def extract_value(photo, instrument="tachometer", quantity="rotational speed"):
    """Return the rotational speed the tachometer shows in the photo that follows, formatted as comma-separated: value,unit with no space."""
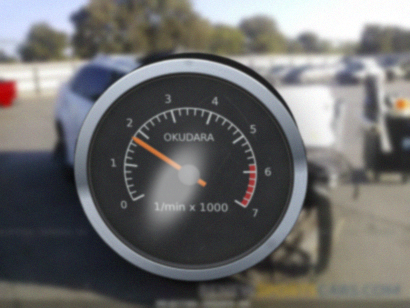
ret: 1800,rpm
